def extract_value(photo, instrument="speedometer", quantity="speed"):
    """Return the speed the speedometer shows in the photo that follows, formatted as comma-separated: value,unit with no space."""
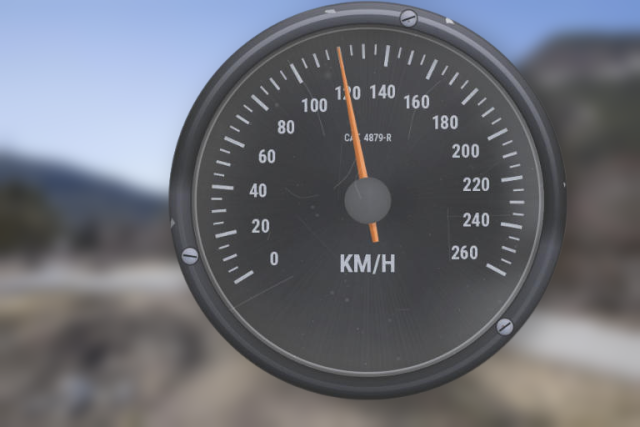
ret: 120,km/h
